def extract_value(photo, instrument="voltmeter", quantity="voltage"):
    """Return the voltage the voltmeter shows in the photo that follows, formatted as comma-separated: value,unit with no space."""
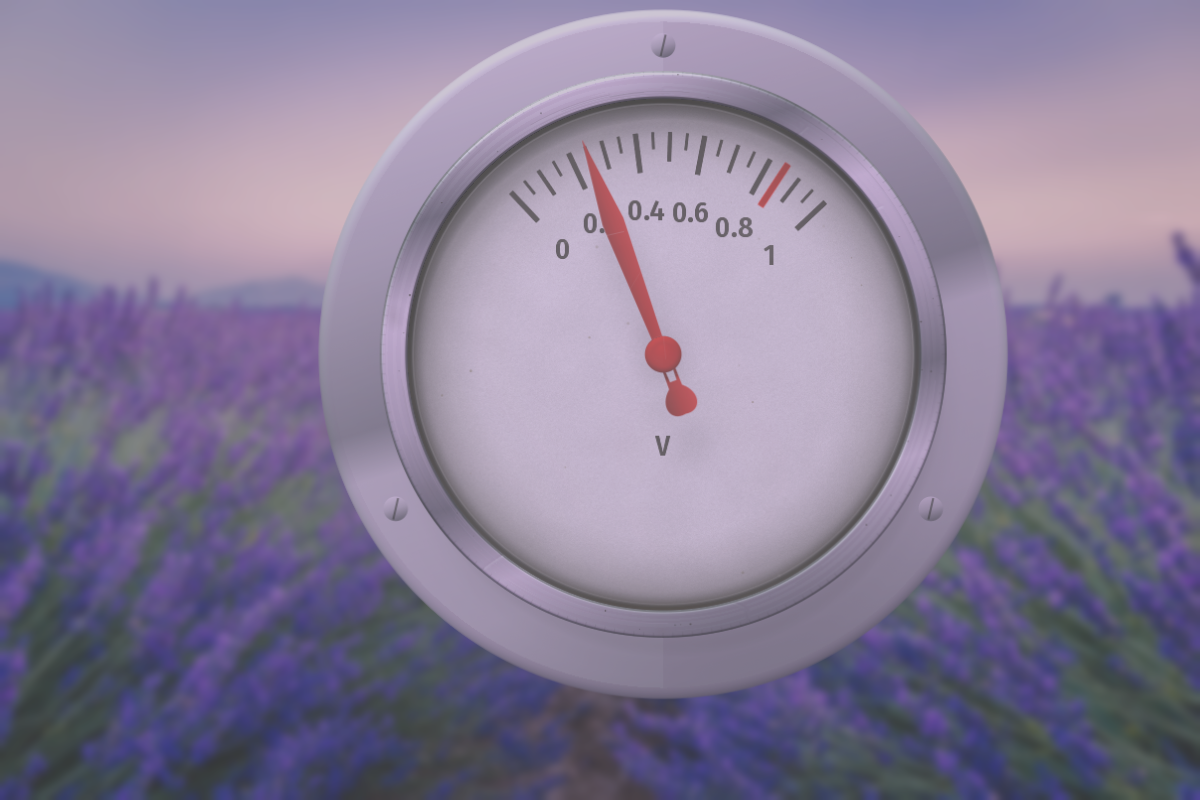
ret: 0.25,V
